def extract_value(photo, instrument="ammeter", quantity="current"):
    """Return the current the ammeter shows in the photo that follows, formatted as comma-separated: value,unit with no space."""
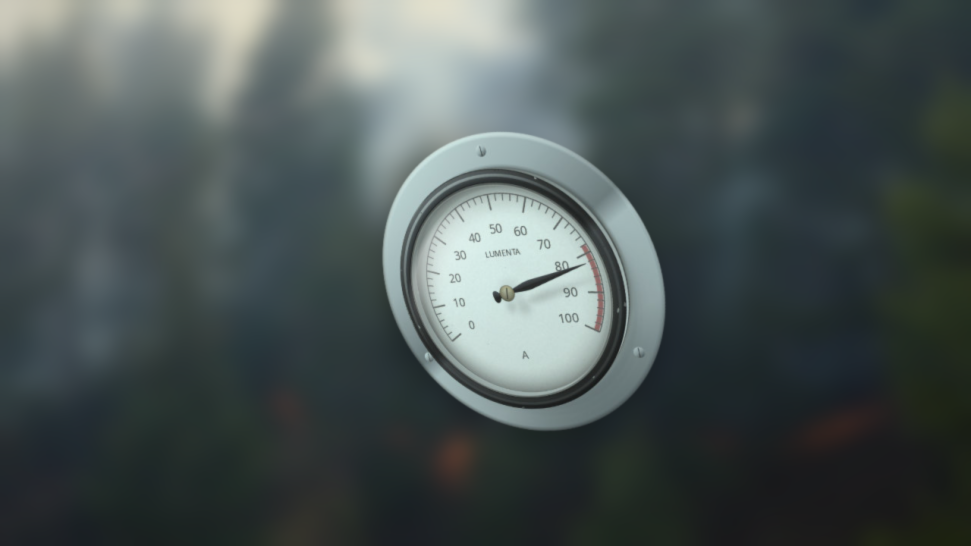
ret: 82,A
